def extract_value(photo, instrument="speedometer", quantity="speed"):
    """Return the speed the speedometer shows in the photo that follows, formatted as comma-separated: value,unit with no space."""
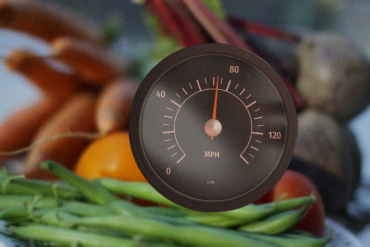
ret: 72.5,mph
